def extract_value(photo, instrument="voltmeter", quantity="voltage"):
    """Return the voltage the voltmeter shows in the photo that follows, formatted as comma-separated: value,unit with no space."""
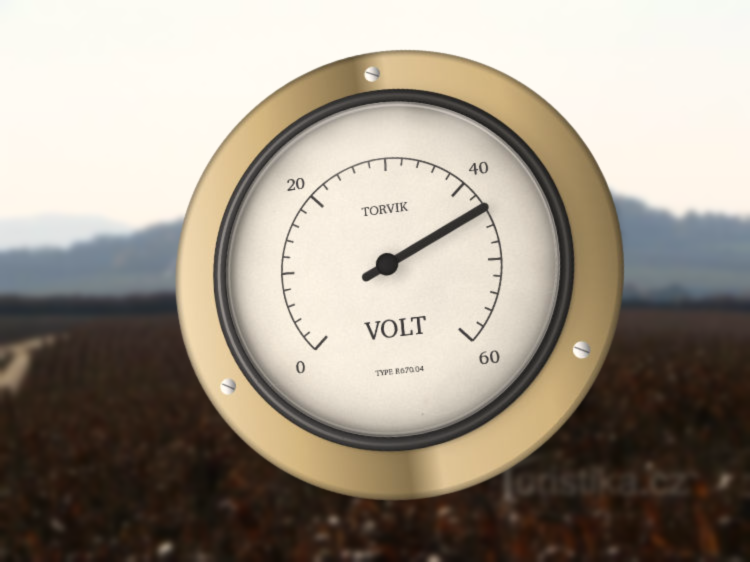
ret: 44,V
